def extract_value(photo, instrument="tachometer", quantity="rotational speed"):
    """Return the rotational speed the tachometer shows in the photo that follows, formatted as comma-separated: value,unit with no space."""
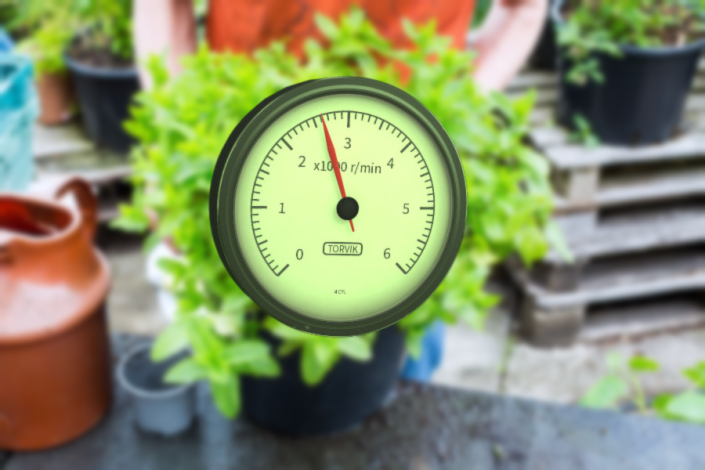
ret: 2600,rpm
